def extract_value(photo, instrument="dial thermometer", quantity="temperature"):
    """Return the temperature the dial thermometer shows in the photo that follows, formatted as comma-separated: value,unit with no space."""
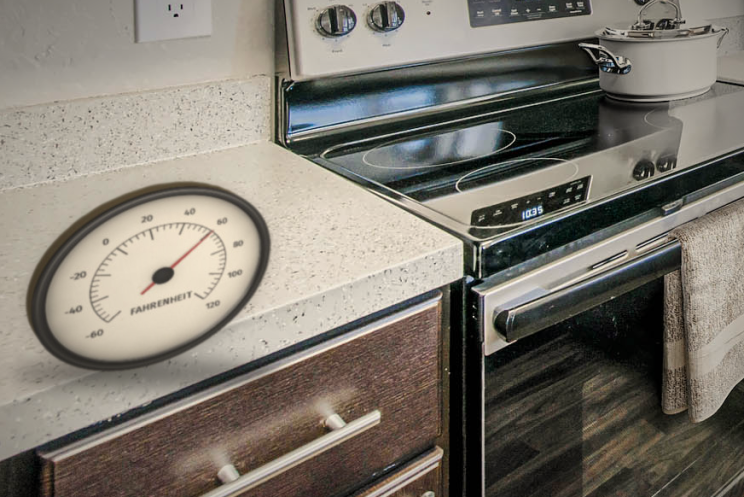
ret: 60,°F
